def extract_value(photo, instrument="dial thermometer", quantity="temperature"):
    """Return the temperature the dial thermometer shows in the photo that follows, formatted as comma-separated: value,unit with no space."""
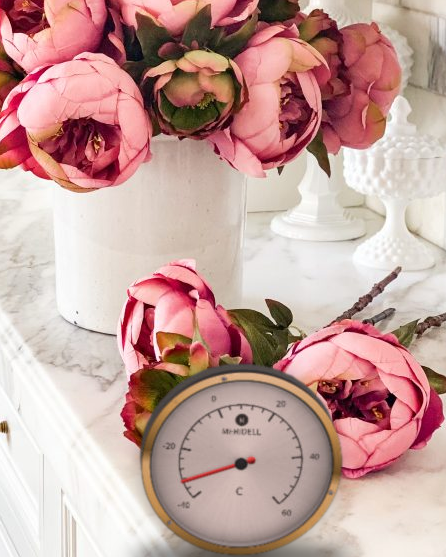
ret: -32,°C
